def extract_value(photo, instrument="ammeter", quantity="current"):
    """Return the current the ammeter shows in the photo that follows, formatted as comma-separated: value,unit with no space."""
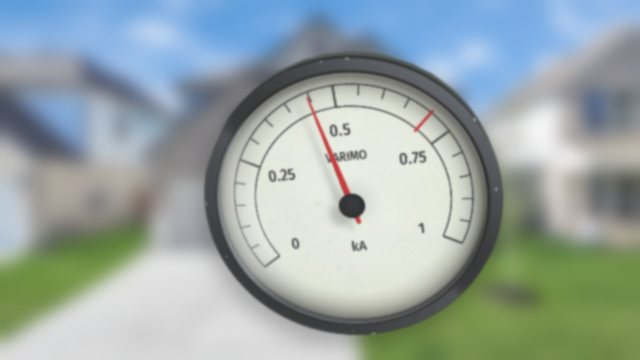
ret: 0.45,kA
